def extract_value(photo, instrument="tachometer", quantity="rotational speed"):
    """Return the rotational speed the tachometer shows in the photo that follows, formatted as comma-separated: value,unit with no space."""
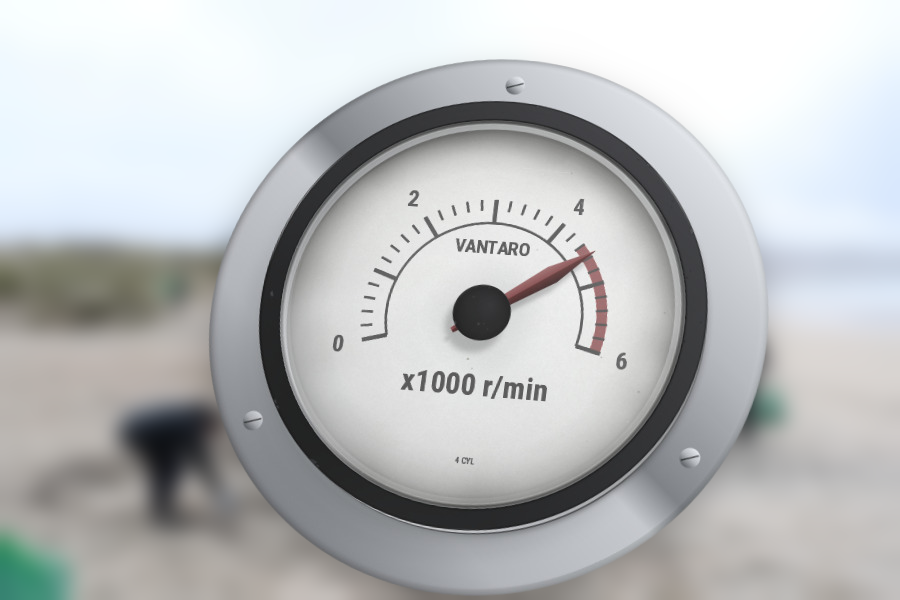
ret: 4600,rpm
